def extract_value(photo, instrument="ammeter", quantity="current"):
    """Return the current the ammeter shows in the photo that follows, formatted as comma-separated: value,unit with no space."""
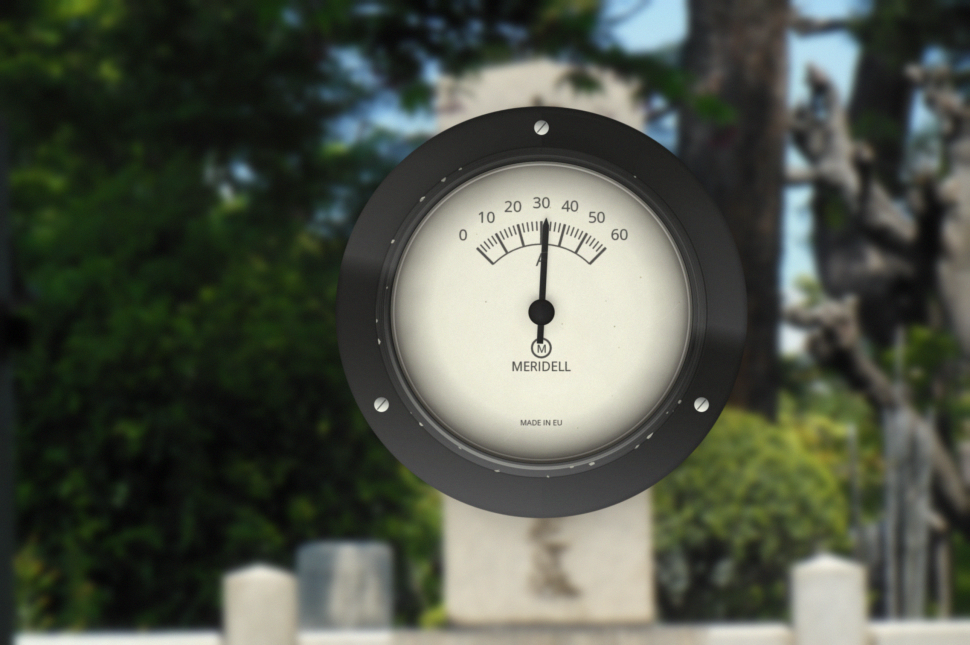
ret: 32,A
